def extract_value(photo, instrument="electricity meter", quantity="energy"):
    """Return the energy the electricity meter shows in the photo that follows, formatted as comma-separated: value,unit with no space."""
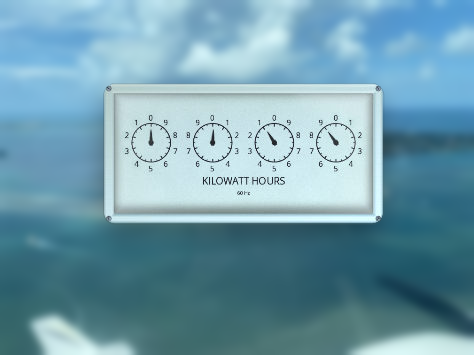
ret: 9,kWh
